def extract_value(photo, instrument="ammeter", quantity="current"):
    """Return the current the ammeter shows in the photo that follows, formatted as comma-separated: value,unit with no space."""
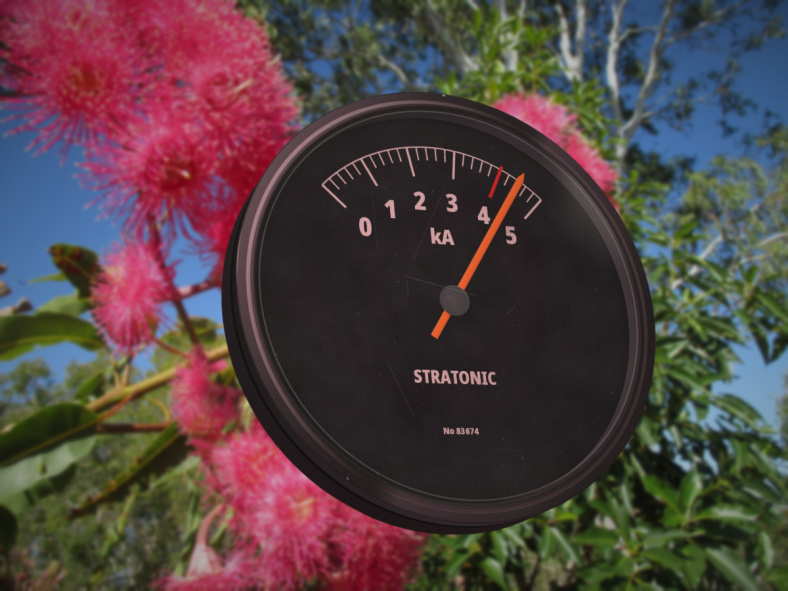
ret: 4.4,kA
